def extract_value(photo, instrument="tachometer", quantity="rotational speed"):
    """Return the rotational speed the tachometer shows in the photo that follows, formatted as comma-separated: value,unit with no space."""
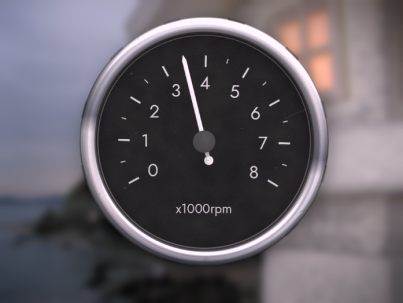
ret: 3500,rpm
